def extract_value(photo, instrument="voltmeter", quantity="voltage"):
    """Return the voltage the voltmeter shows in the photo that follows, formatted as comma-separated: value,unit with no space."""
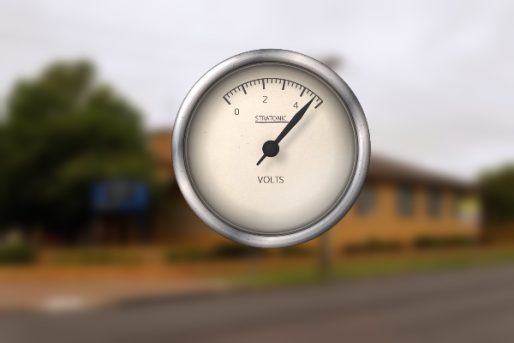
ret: 4.6,V
